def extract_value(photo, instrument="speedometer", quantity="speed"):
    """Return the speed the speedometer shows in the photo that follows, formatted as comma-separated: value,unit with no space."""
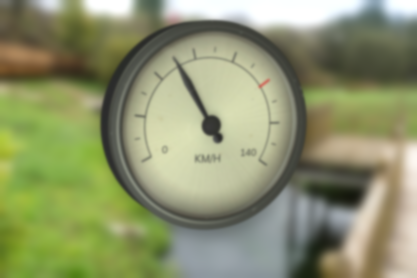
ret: 50,km/h
